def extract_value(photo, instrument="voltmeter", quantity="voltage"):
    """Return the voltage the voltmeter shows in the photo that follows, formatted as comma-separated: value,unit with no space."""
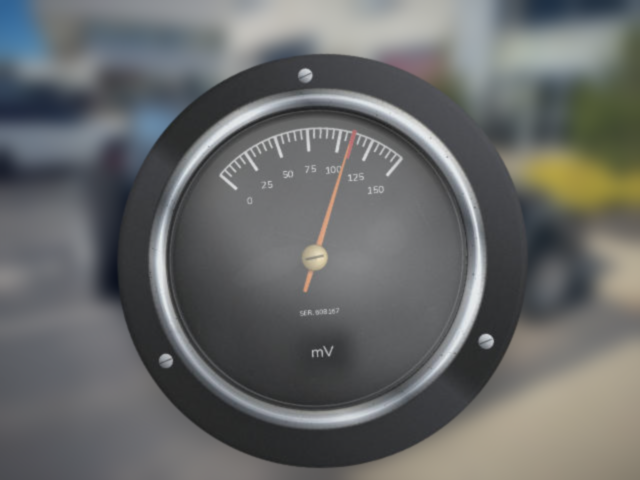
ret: 110,mV
